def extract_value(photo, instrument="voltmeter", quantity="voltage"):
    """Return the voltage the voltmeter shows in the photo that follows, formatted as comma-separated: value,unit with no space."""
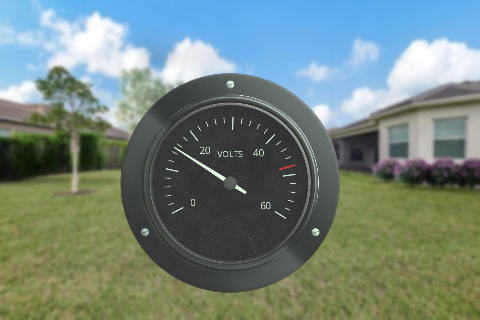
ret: 15,V
